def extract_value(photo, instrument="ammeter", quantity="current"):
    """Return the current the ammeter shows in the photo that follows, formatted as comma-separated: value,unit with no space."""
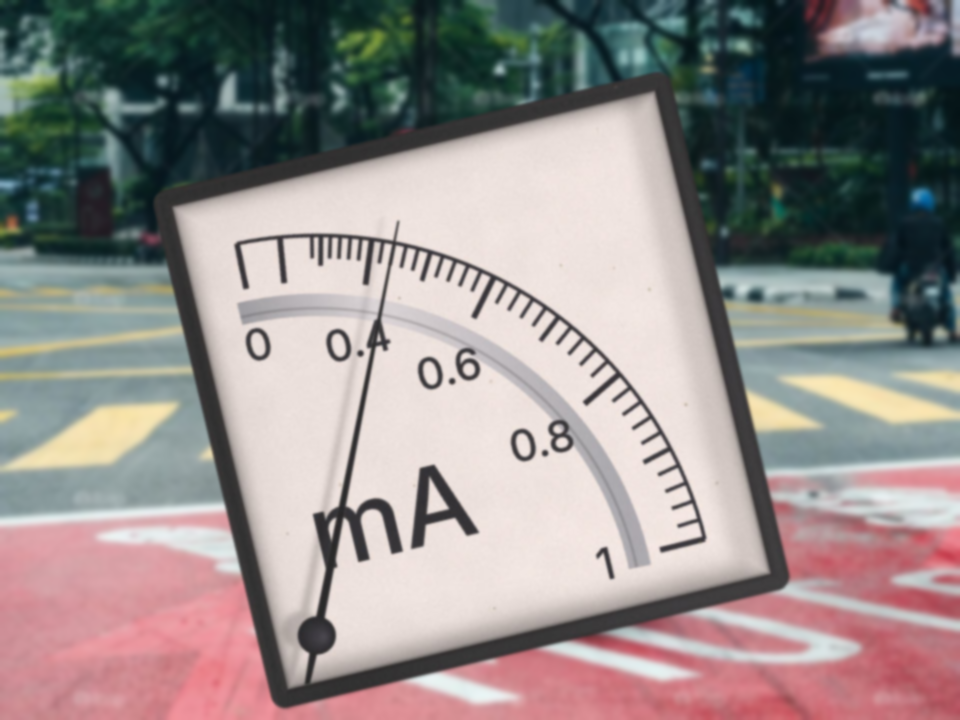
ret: 0.44,mA
